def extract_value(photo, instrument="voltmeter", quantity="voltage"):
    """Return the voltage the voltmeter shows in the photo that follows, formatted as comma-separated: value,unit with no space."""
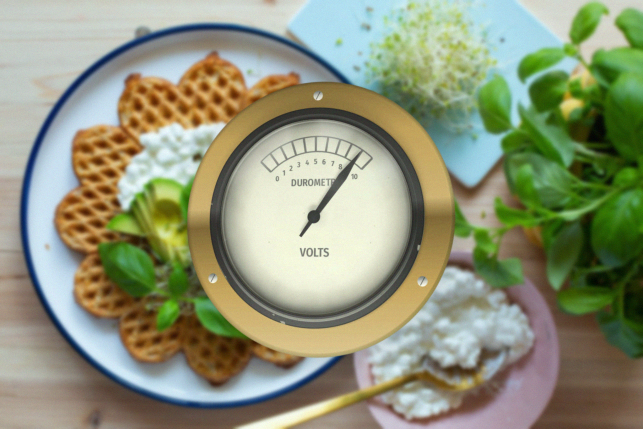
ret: 9,V
